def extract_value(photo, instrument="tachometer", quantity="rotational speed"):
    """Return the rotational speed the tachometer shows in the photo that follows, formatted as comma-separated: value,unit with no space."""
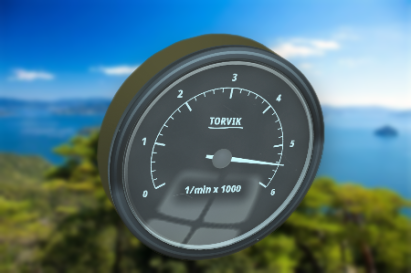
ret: 5400,rpm
